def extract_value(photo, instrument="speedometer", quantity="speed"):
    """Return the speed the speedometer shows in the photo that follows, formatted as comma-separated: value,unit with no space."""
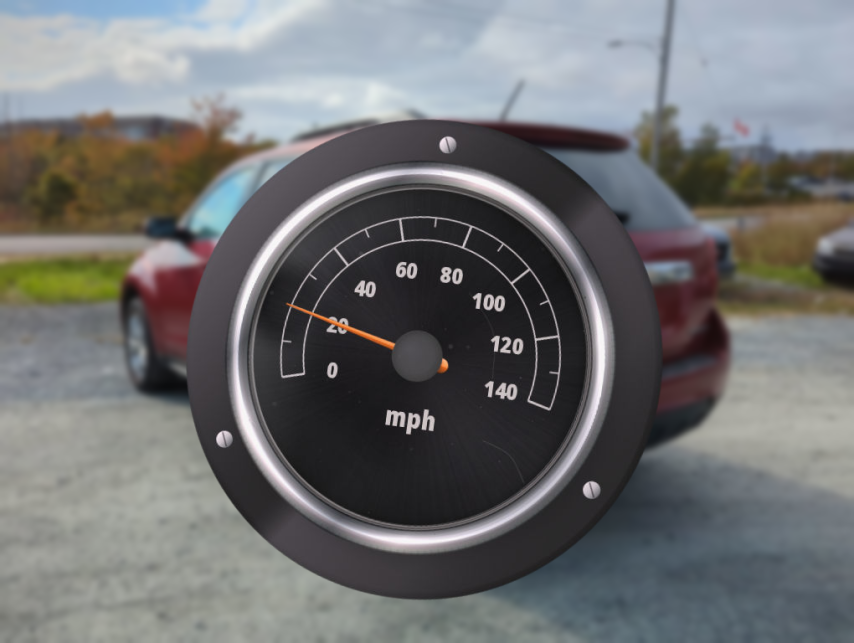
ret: 20,mph
